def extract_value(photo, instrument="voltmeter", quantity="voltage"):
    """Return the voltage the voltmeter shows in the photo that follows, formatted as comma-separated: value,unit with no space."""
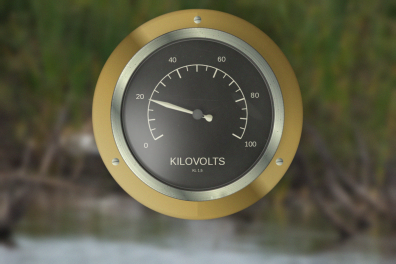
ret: 20,kV
